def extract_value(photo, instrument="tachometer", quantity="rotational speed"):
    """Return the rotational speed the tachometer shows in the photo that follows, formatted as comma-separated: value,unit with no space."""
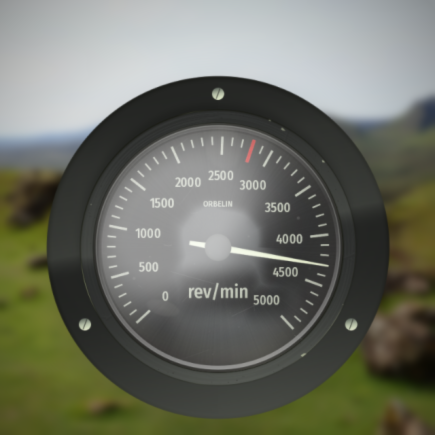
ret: 4300,rpm
